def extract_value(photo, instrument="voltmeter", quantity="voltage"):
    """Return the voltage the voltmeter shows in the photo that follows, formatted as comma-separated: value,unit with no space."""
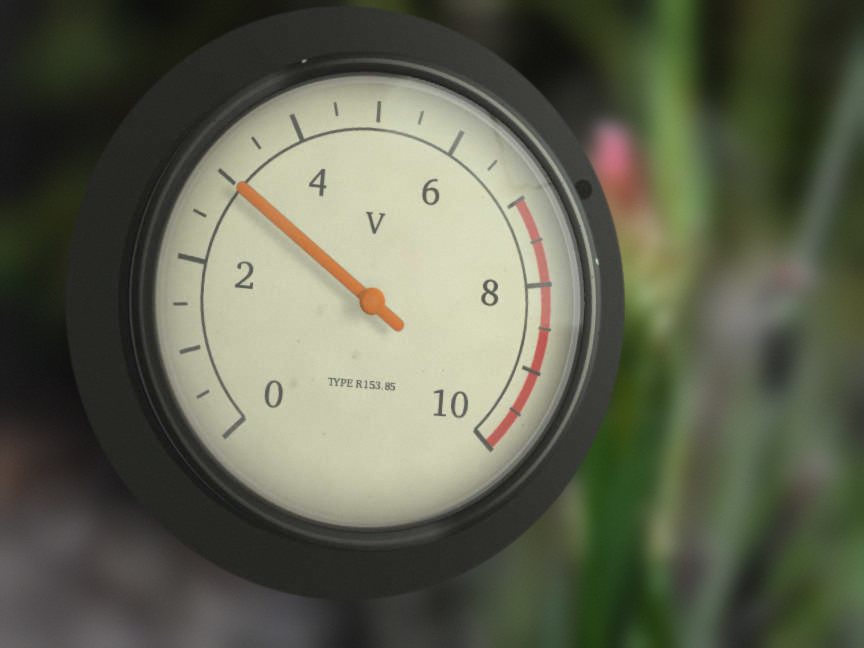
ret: 3,V
